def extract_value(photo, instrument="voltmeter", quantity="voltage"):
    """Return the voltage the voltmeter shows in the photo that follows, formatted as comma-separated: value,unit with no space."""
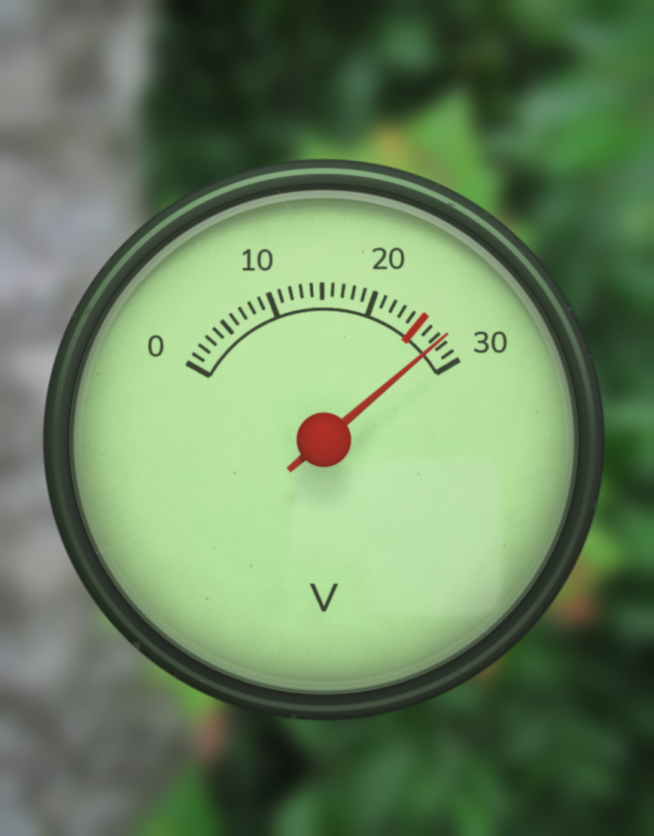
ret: 27.5,V
